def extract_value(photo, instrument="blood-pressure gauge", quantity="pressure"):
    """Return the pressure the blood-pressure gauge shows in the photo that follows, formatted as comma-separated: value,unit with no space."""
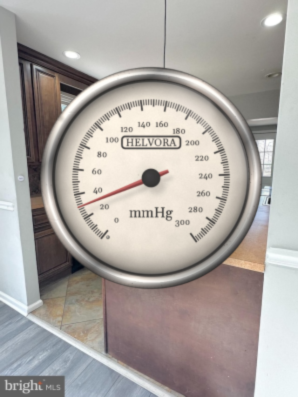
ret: 30,mmHg
